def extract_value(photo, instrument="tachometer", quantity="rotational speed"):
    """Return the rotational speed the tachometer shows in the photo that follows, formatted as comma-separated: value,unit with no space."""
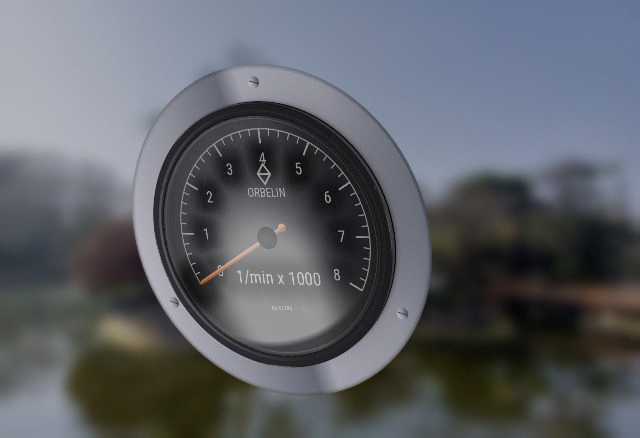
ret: 0,rpm
